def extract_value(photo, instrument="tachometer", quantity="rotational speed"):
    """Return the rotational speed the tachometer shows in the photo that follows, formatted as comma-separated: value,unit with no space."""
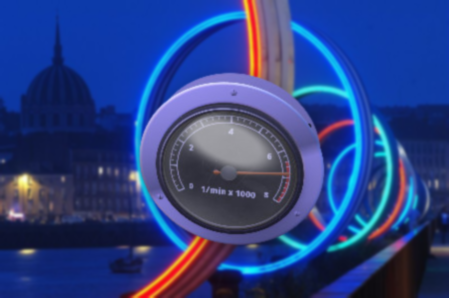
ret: 6800,rpm
